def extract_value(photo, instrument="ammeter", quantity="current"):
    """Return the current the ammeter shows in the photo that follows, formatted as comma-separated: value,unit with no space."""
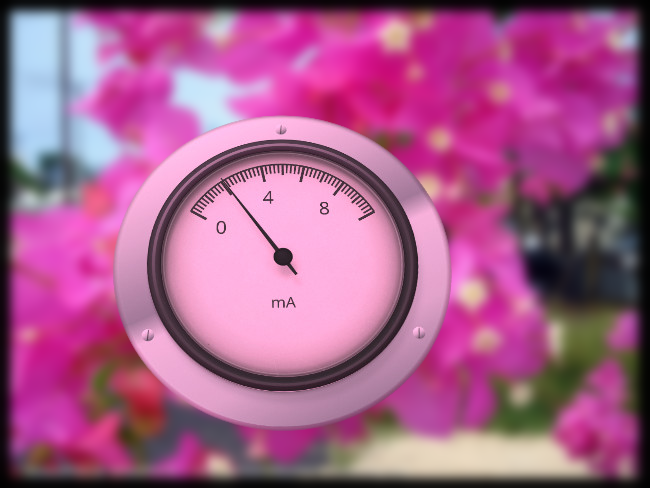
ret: 2,mA
